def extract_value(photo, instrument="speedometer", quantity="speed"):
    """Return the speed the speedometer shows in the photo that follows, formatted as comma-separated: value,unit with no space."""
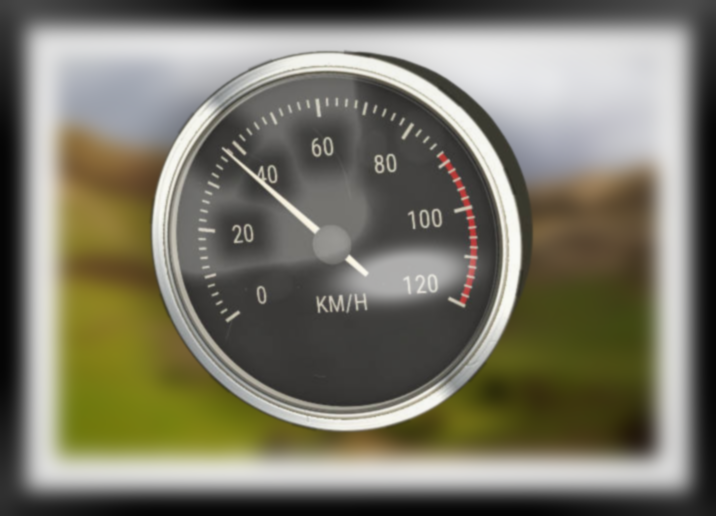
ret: 38,km/h
